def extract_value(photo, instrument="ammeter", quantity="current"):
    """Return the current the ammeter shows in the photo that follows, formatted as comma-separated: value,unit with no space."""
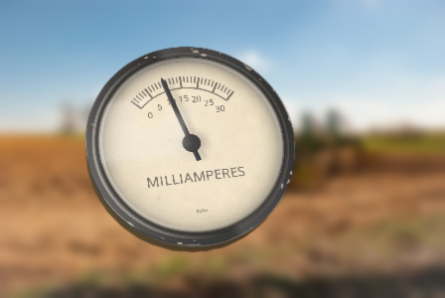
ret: 10,mA
